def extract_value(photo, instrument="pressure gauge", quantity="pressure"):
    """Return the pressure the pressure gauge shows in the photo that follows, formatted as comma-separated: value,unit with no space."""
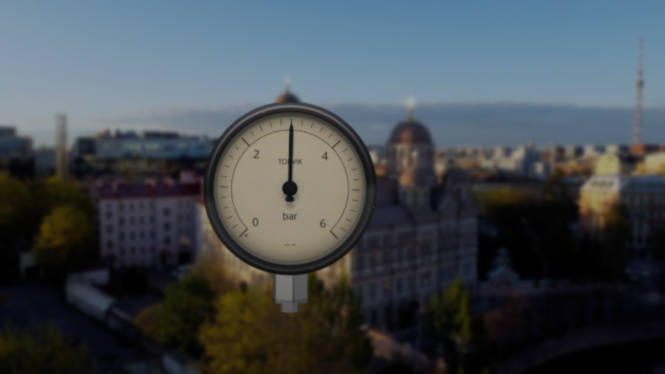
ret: 3,bar
